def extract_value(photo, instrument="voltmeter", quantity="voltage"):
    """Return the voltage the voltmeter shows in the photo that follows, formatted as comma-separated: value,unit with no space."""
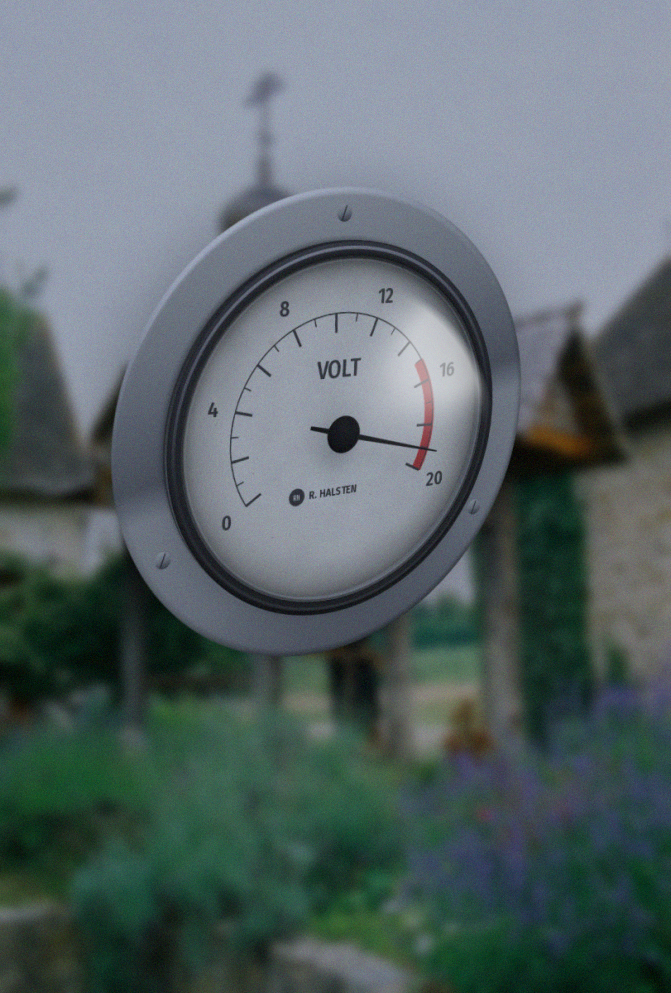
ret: 19,V
